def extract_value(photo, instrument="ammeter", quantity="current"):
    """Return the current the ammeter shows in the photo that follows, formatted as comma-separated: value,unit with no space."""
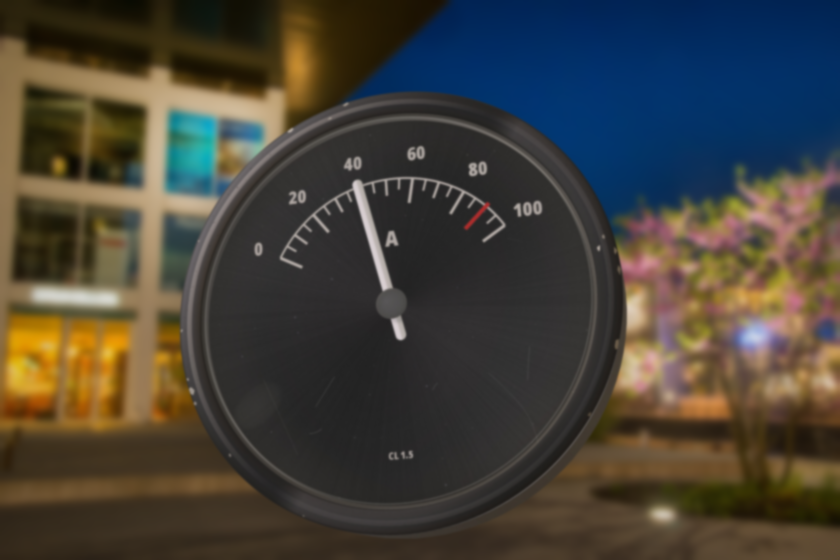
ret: 40,A
